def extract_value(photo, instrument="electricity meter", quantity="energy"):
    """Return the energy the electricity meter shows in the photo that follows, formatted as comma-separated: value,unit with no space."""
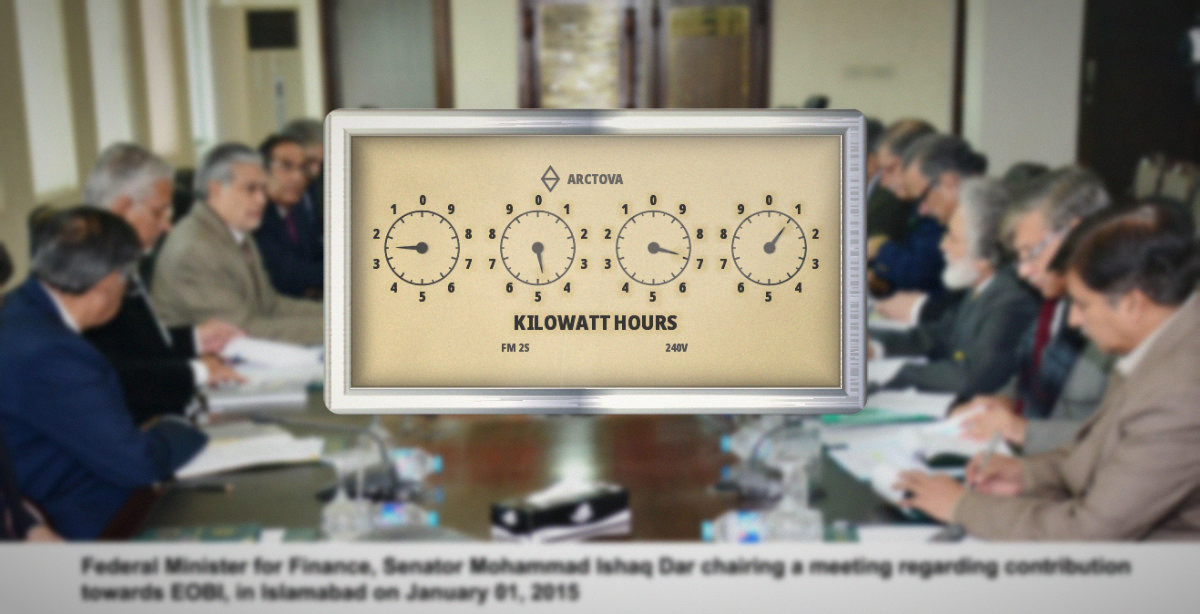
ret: 2471,kWh
